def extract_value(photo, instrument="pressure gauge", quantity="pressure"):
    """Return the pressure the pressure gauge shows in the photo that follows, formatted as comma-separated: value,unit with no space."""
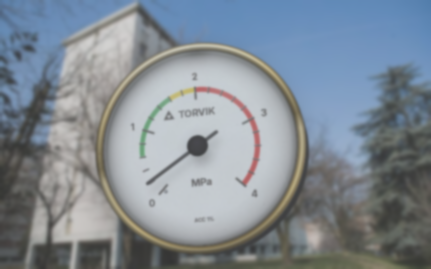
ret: 0.2,MPa
